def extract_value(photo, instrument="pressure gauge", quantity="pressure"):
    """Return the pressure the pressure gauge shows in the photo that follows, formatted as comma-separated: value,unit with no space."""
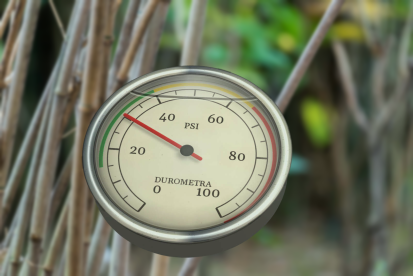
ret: 30,psi
